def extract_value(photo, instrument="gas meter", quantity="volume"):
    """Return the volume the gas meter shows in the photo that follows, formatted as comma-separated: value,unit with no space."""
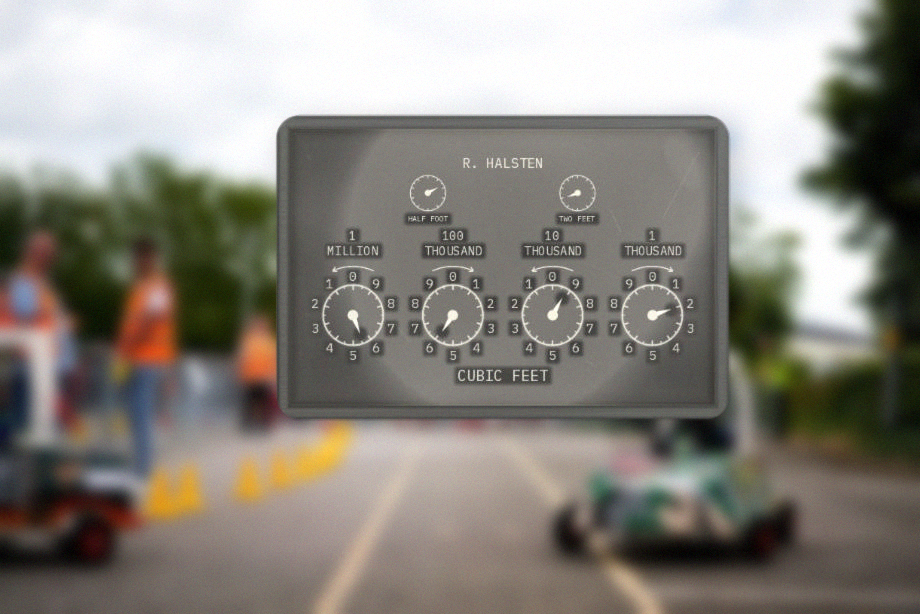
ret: 559200,ft³
